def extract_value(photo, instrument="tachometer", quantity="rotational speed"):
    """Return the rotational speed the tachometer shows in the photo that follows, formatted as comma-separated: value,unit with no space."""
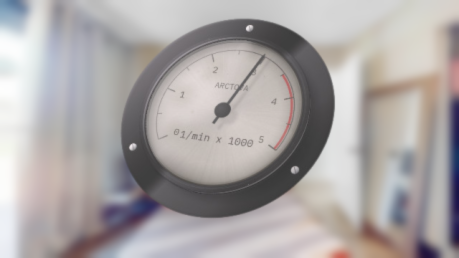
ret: 3000,rpm
